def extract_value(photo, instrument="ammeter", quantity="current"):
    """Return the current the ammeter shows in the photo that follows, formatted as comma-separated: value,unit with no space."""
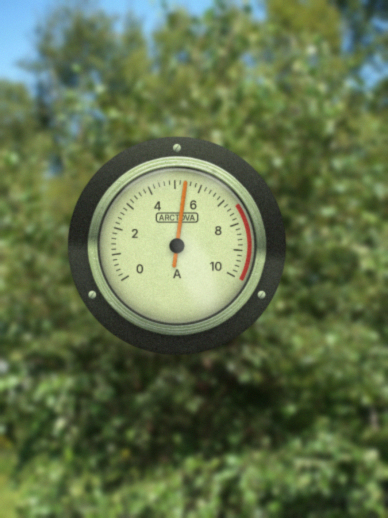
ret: 5.4,A
